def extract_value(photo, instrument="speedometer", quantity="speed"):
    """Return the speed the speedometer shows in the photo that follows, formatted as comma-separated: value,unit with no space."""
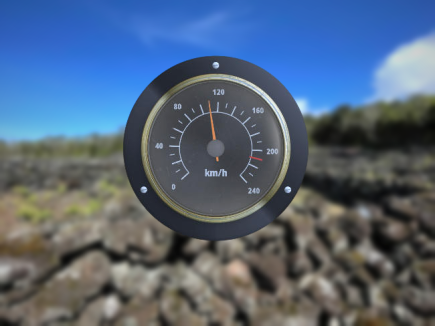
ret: 110,km/h
